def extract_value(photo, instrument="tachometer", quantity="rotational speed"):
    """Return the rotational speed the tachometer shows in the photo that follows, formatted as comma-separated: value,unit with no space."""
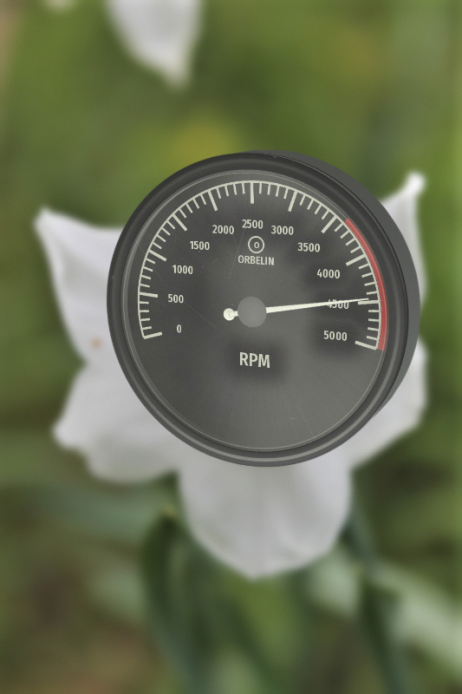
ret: 4450,rpm
